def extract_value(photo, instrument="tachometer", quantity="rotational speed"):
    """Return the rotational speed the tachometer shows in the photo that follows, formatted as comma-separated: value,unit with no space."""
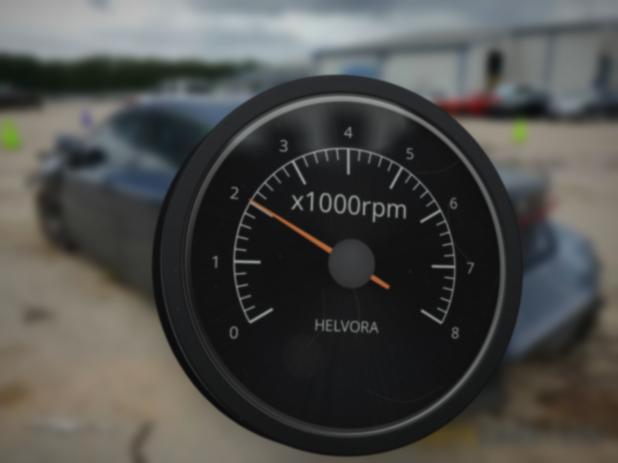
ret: 2000,rpm
